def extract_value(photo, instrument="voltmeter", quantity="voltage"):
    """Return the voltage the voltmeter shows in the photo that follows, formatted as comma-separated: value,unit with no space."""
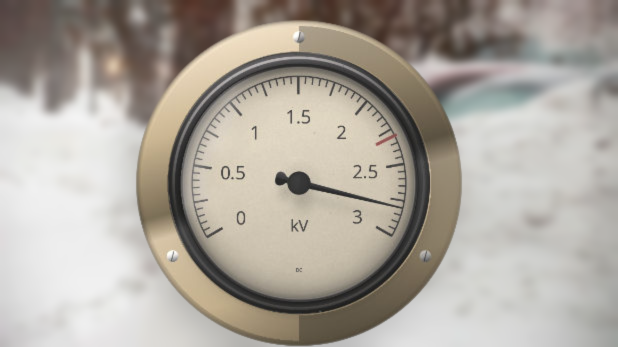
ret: 2.8,kV
